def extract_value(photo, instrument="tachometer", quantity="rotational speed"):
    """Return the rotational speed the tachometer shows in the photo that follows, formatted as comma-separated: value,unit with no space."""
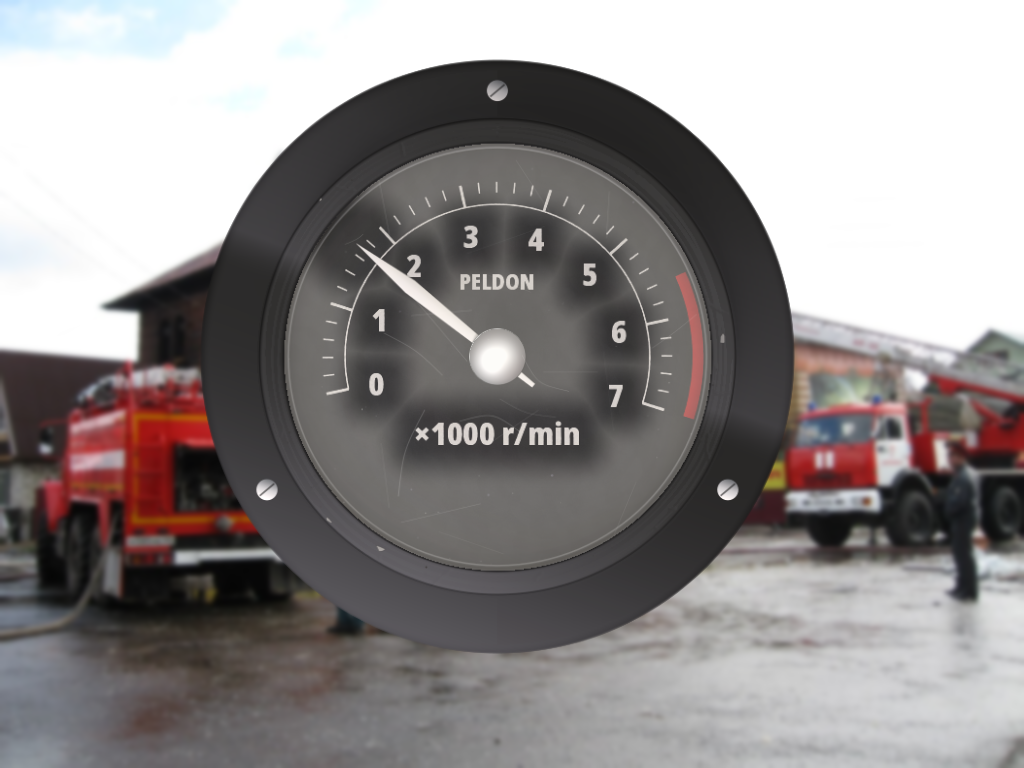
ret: 1700,rpm
